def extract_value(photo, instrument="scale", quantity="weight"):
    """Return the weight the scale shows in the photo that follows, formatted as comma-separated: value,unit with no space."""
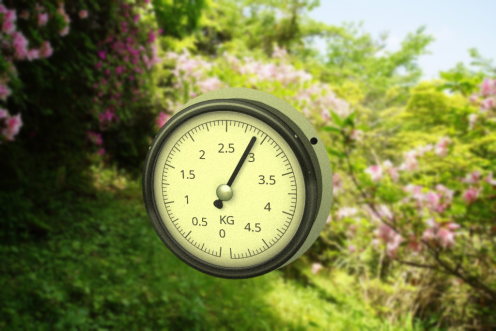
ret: 2.9,kg
